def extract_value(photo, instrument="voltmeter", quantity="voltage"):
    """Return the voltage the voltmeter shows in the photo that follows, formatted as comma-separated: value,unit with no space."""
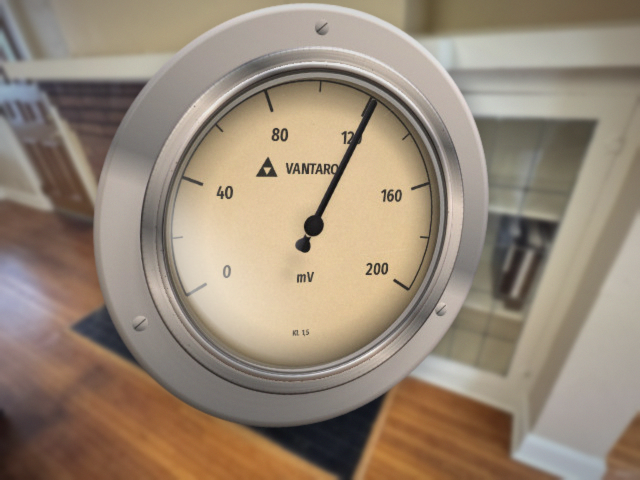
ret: 120,mV
